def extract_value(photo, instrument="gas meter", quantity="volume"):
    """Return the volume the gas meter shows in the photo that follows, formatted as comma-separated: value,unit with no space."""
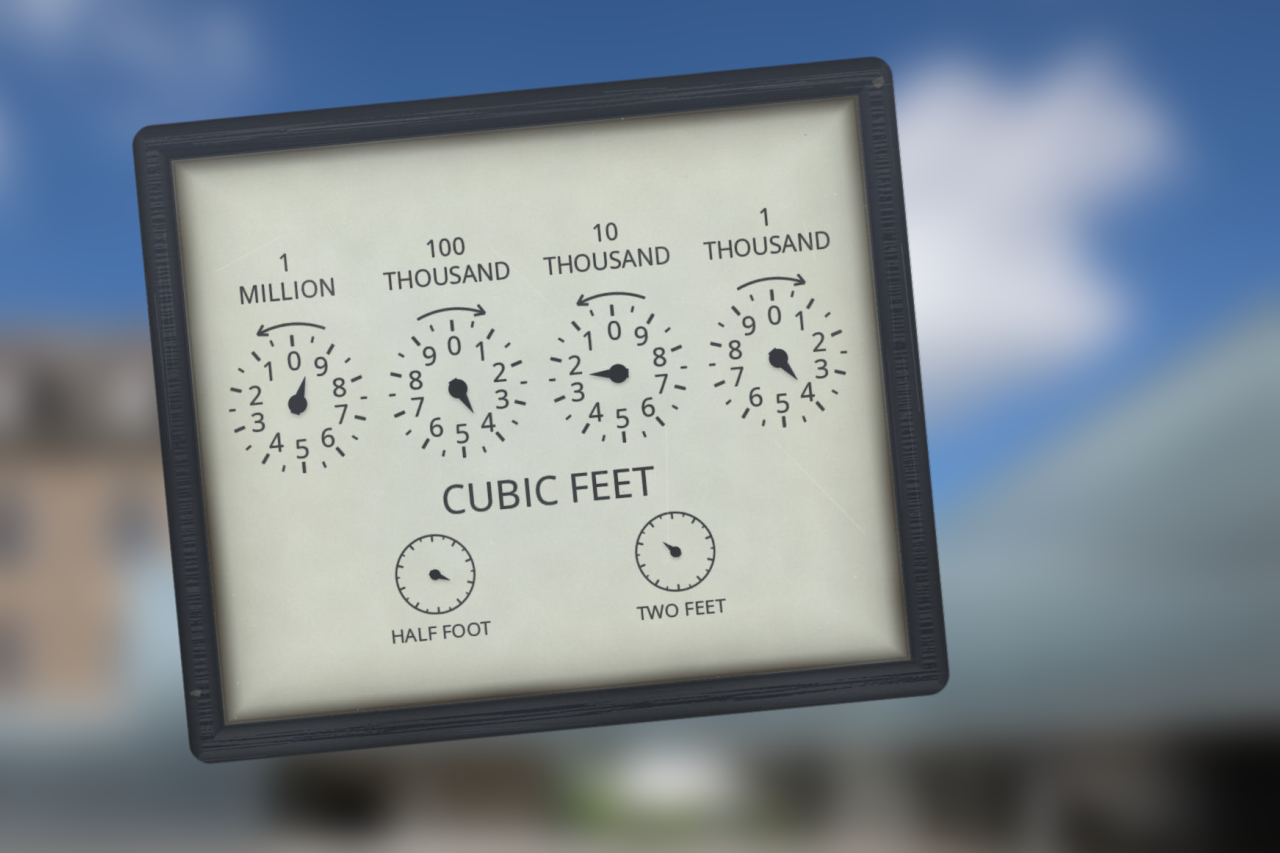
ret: 942400,ft³
